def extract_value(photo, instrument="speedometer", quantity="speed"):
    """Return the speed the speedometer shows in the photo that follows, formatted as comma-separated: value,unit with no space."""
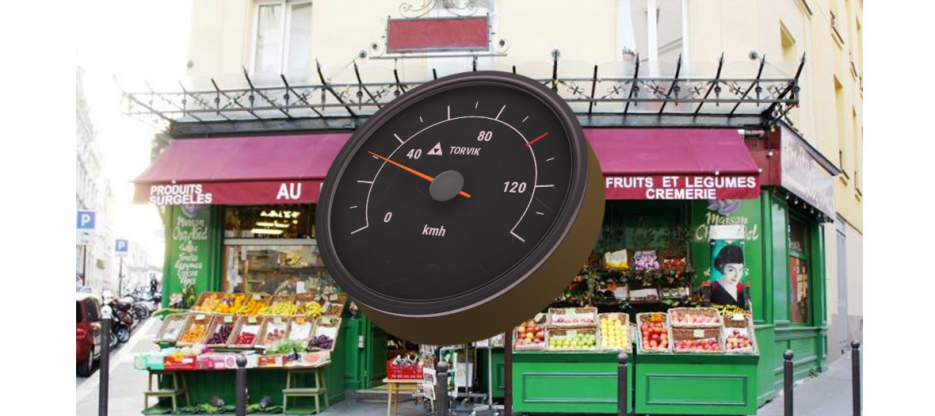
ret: 30,km/h
